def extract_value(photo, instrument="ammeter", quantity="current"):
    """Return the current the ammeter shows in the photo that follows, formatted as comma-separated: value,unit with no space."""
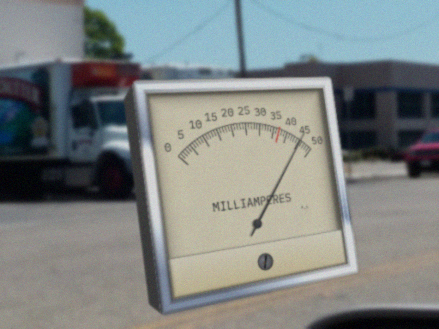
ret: 45,mA
